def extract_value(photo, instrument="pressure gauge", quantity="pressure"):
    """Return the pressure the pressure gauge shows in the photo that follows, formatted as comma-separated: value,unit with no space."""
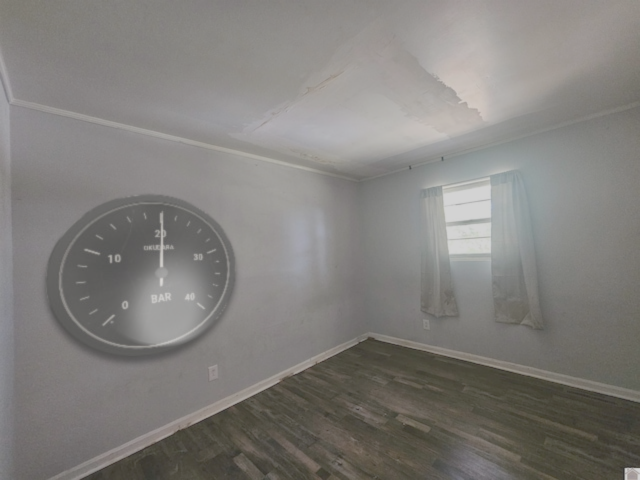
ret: 20,bar
